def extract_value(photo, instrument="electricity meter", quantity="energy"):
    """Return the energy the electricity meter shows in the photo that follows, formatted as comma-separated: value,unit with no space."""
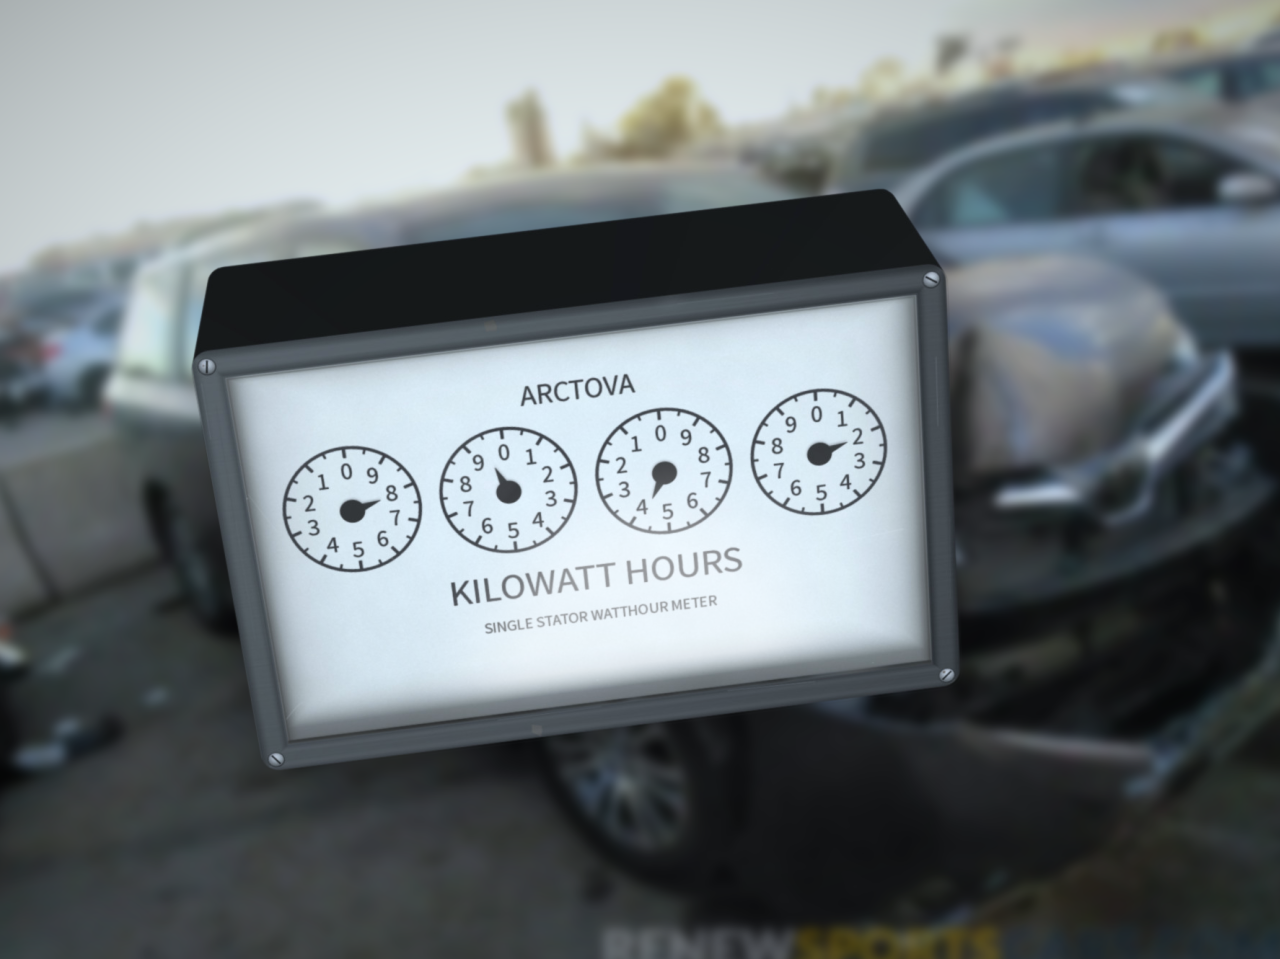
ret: 7942,kWh
